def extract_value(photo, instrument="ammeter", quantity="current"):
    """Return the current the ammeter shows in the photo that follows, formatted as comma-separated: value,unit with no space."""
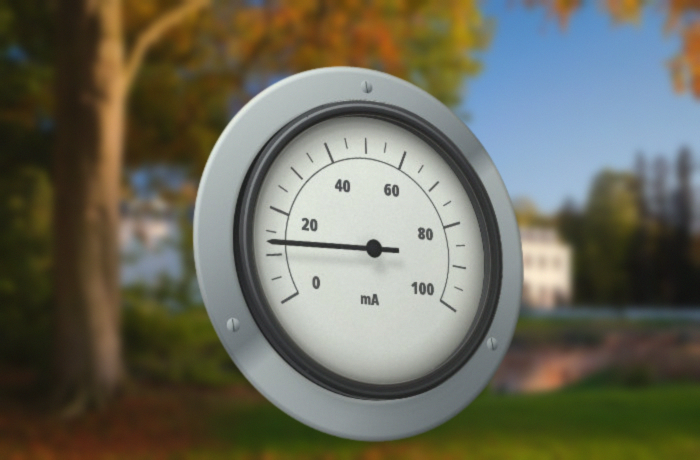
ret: 12.5,mA
